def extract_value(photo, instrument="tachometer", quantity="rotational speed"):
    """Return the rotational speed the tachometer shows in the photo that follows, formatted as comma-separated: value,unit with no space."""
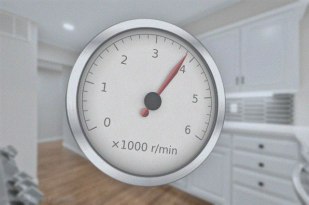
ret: 3800,rpm
